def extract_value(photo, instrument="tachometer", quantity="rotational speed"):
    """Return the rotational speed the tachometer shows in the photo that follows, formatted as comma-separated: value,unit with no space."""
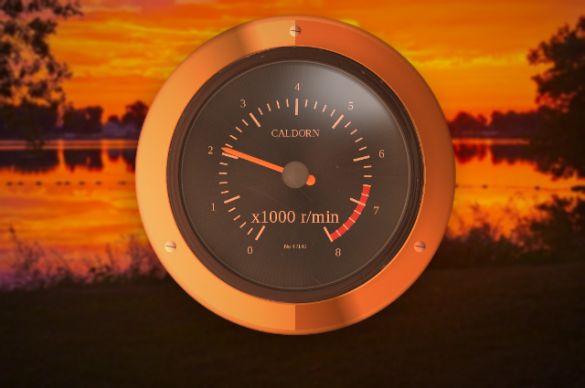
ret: 2100,rpm
